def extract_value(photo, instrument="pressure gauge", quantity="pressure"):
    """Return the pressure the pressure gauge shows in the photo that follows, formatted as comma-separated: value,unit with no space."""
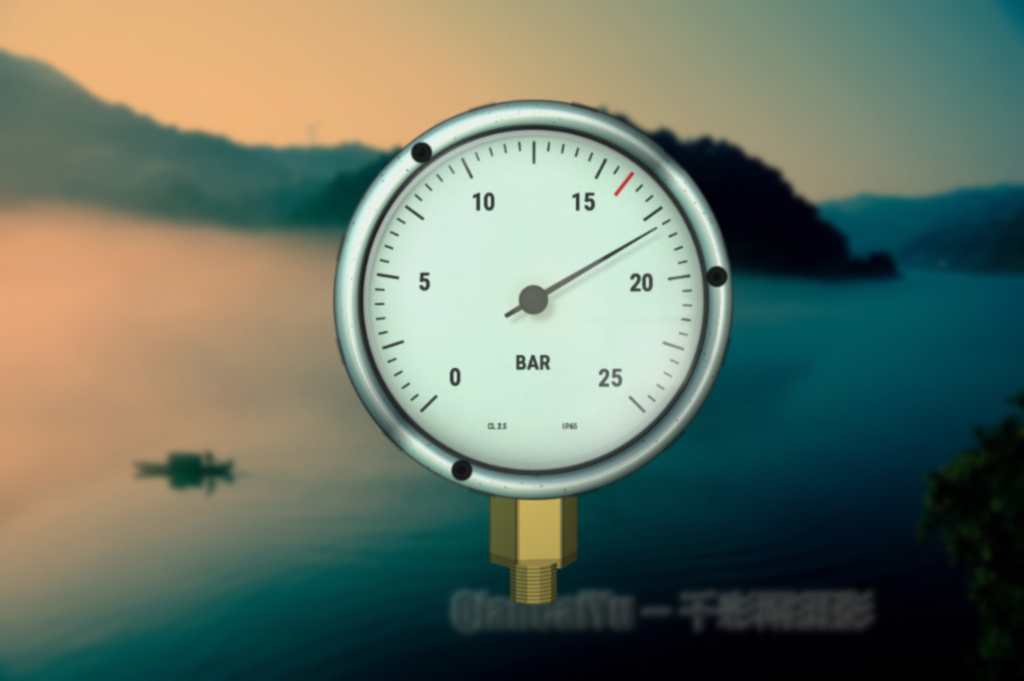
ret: 18,bar
